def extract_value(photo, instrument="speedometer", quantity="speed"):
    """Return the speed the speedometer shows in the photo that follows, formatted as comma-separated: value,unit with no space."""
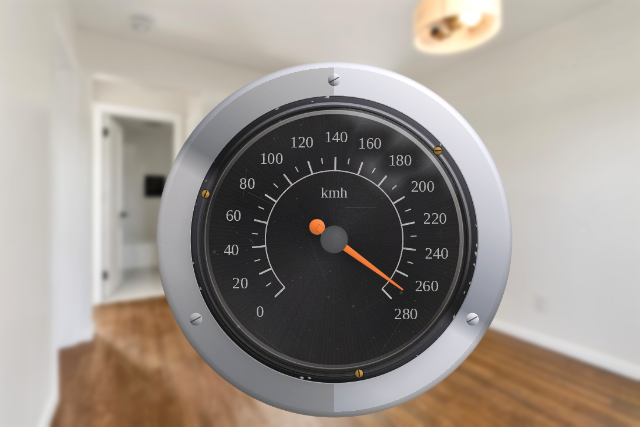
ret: 270,km/h
